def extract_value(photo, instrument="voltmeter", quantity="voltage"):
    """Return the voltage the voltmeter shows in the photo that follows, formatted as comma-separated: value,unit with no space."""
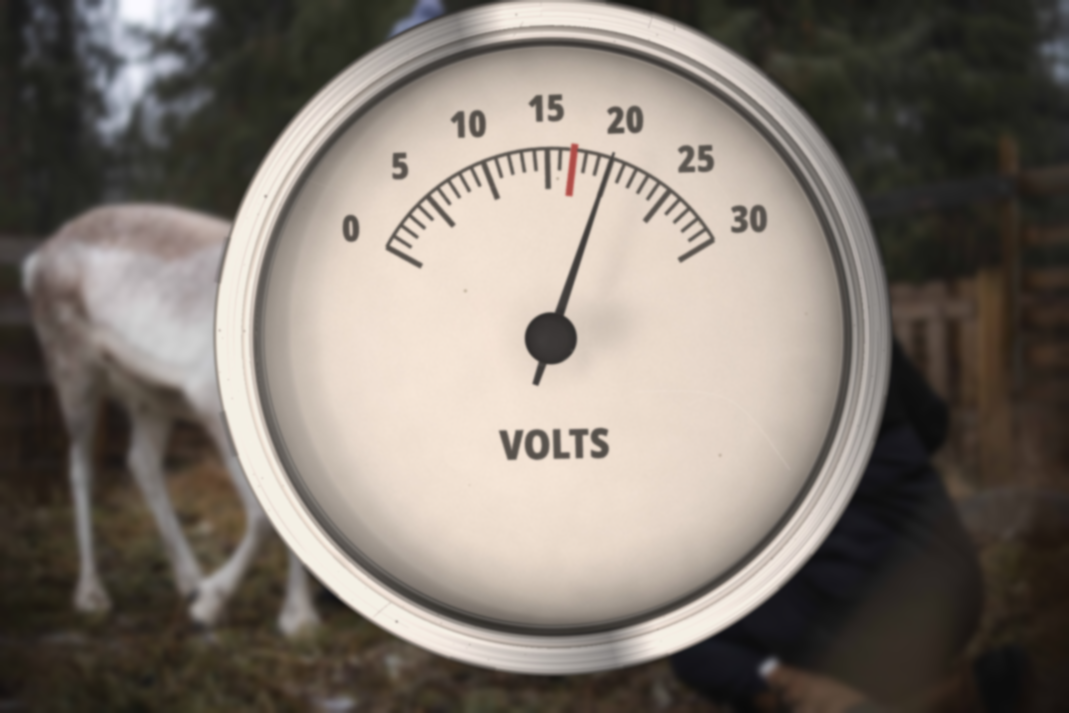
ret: 20,V
